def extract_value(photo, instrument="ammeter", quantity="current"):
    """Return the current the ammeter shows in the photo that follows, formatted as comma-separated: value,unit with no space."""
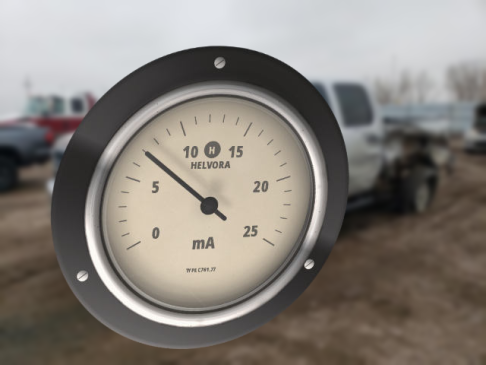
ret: 7,mA
